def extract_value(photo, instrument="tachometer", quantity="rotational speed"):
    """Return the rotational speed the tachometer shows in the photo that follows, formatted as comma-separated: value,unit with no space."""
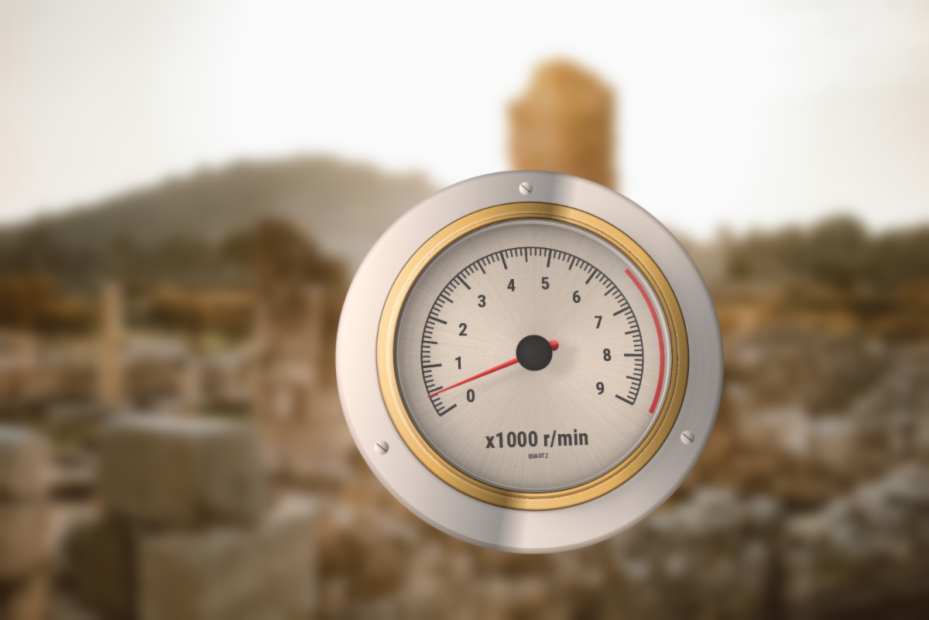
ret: 400,rpm
